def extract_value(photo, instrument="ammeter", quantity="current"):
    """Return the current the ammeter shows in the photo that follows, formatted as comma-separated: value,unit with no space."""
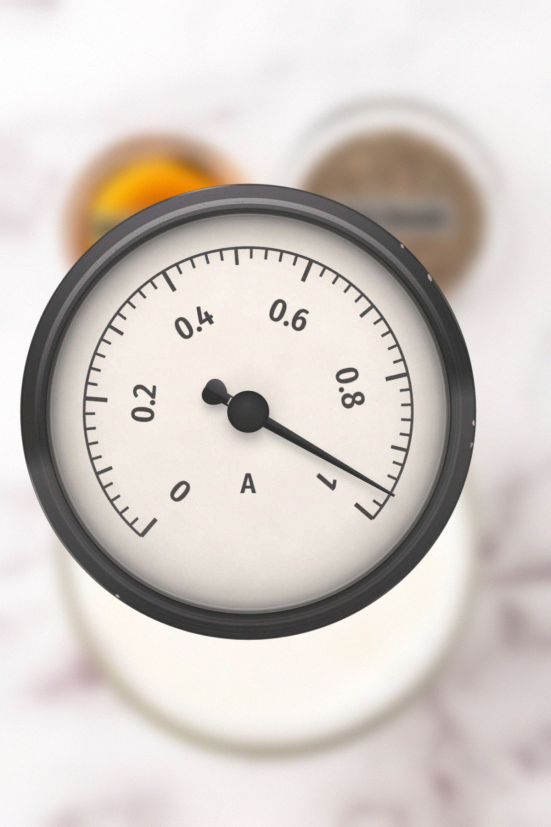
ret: 0.96,A
